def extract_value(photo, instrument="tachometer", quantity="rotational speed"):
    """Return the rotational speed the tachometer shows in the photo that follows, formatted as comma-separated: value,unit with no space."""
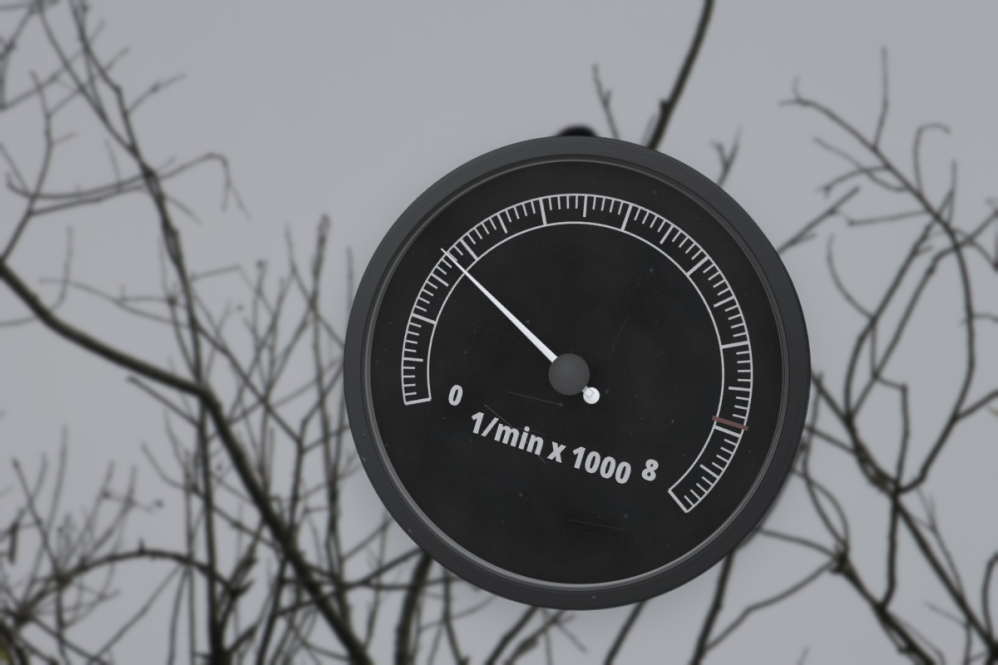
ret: 1800,rpm
